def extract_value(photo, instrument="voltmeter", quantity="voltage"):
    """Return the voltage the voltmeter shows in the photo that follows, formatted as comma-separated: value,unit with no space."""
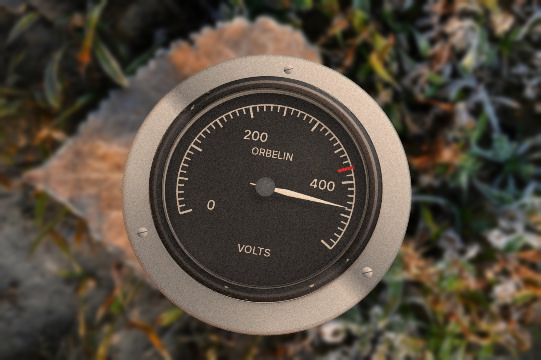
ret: 440,V
